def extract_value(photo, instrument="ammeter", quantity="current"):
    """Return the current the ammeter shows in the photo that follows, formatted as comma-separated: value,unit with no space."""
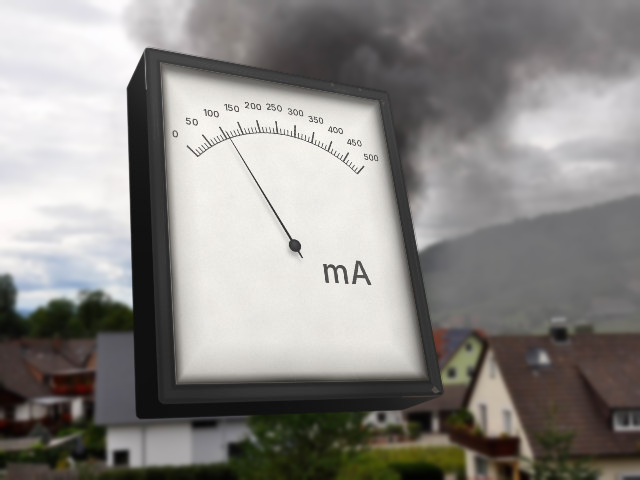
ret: 100,mA
